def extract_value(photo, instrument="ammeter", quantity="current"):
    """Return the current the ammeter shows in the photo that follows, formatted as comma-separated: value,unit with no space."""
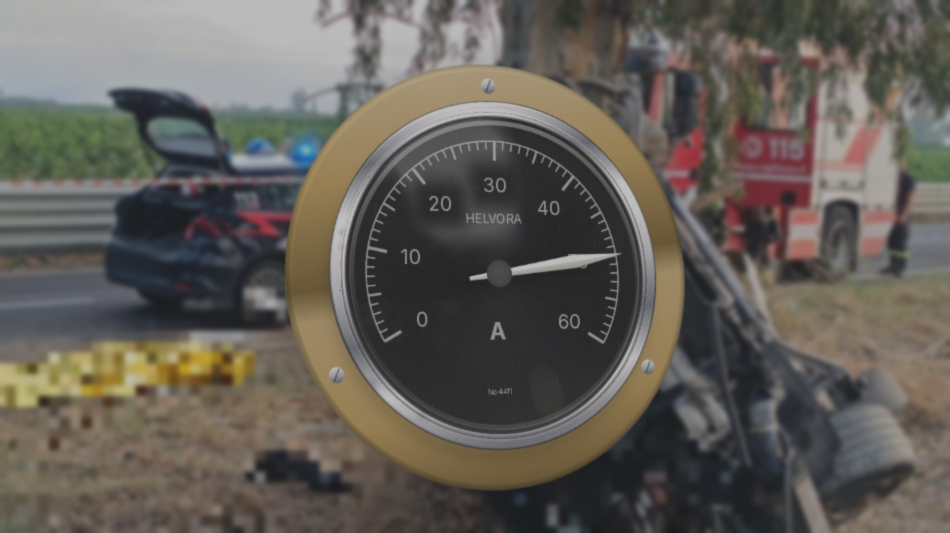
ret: 50,A
